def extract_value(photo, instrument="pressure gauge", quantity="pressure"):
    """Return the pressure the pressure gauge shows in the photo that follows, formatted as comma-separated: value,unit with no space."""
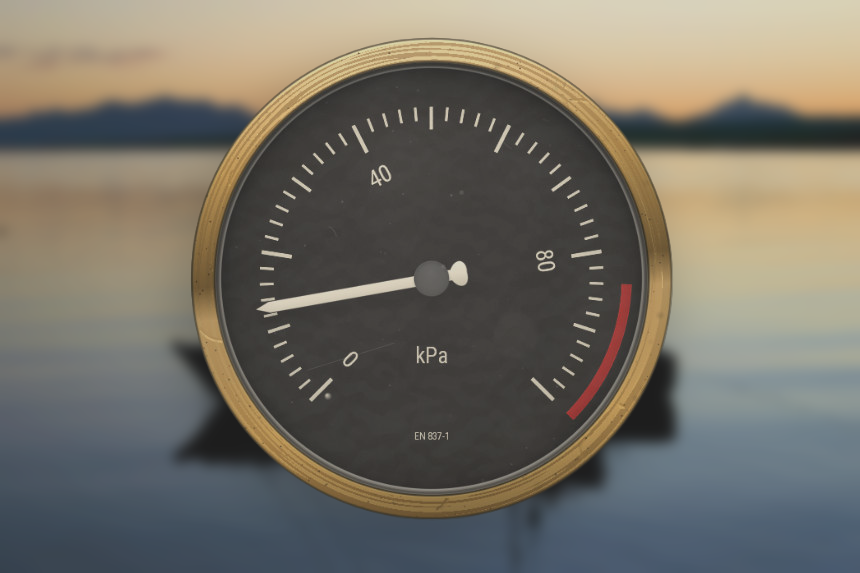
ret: 13,kPa
